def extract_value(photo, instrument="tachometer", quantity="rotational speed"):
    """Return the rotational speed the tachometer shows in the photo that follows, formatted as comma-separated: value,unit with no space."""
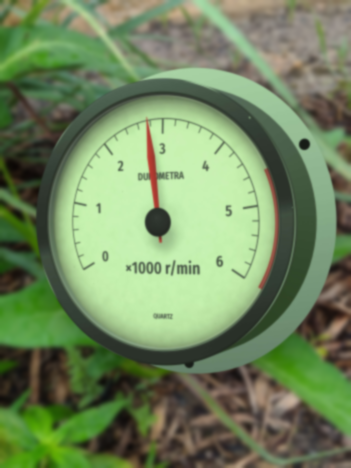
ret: 2800,rpm
